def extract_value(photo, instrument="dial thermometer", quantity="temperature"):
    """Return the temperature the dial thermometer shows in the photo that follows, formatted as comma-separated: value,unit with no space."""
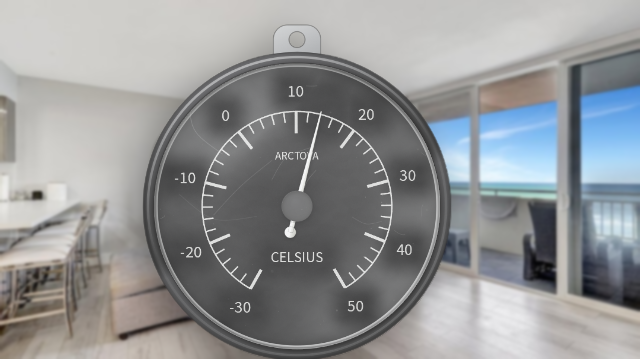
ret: 14,°C
